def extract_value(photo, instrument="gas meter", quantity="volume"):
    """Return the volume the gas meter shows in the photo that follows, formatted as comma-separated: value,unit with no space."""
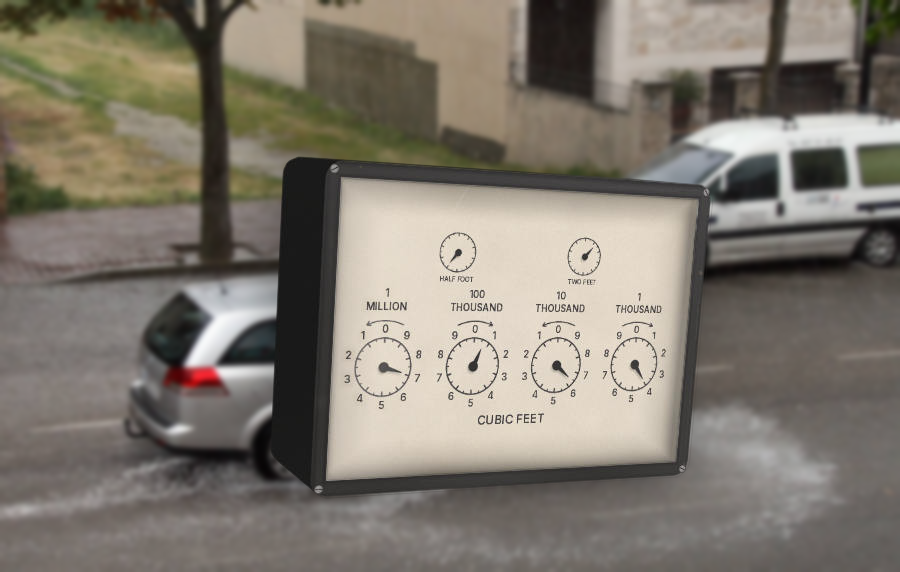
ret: 706400,ft³
